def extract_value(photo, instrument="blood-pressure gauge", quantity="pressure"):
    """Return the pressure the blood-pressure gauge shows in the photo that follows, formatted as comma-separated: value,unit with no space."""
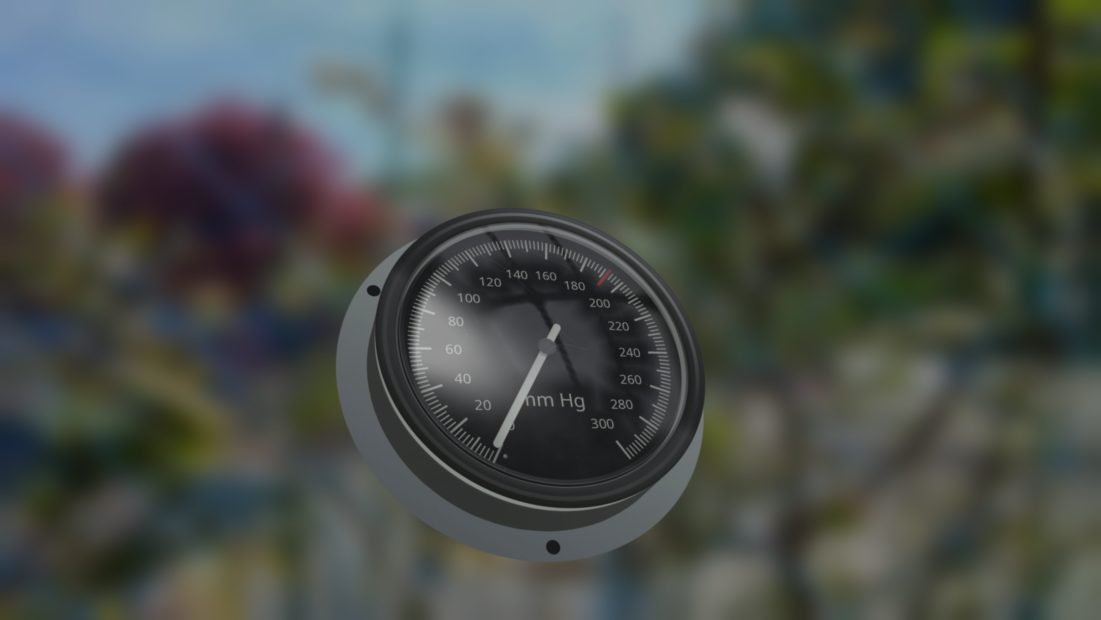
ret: 2,mmHg
